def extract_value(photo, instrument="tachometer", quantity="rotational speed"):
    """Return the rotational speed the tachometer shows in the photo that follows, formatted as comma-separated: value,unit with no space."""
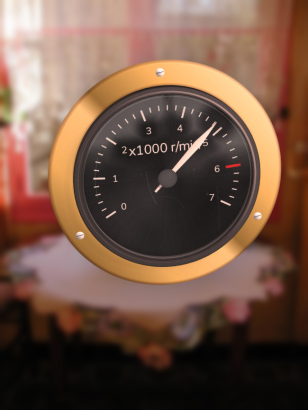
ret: 4800,rpm
